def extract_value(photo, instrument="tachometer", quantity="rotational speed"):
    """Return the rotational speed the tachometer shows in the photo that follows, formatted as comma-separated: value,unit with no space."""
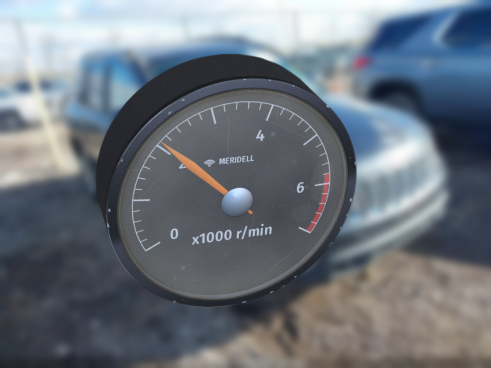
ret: 2100,rpm
